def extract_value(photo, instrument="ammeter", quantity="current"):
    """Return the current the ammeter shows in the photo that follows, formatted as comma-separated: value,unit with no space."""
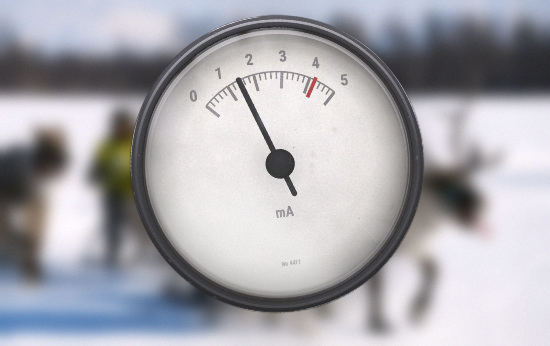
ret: 1.4,mA
